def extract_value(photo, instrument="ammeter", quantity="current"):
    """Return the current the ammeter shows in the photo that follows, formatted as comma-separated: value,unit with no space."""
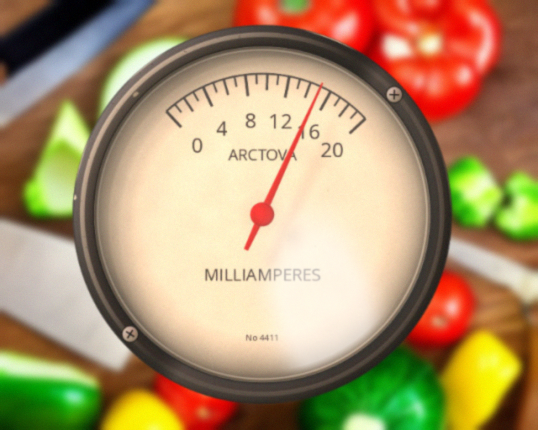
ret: 15,mA
